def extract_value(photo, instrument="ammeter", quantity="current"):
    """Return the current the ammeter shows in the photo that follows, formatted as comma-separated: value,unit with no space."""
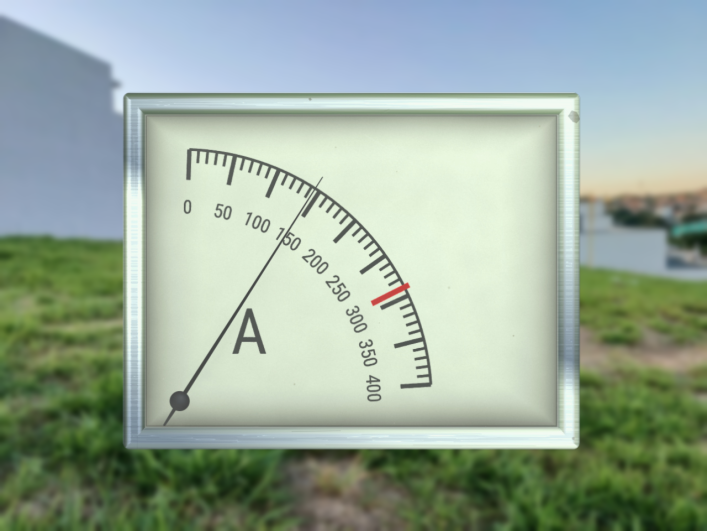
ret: 145,A
